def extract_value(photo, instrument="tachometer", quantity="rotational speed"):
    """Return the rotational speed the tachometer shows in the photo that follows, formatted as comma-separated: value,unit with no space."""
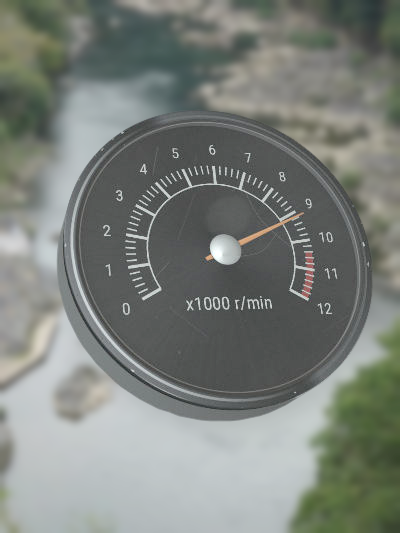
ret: 9200,rpm
